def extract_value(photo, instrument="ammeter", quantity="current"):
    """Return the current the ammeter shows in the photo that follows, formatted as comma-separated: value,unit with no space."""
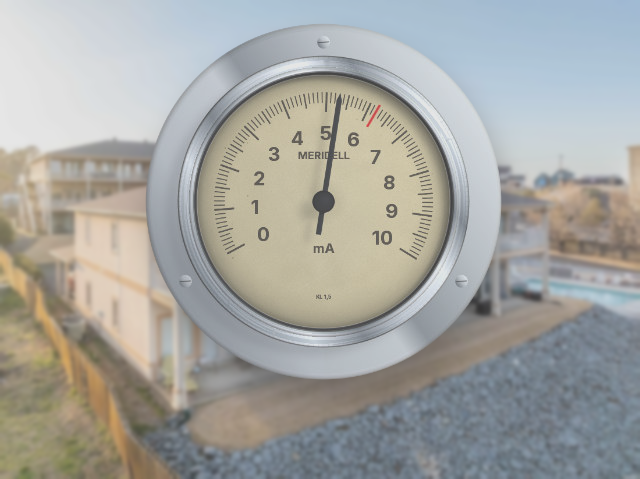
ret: 5.3,mA
